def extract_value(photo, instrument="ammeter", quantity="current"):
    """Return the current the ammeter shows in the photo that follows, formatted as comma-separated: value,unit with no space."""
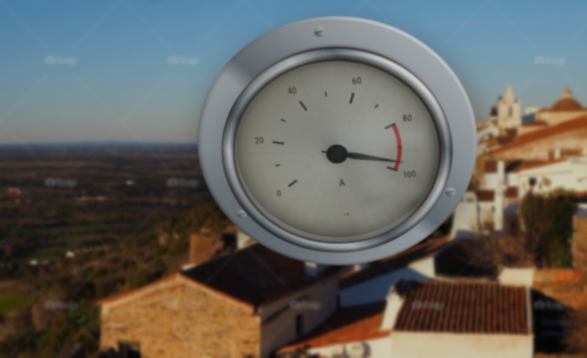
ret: 95,A
